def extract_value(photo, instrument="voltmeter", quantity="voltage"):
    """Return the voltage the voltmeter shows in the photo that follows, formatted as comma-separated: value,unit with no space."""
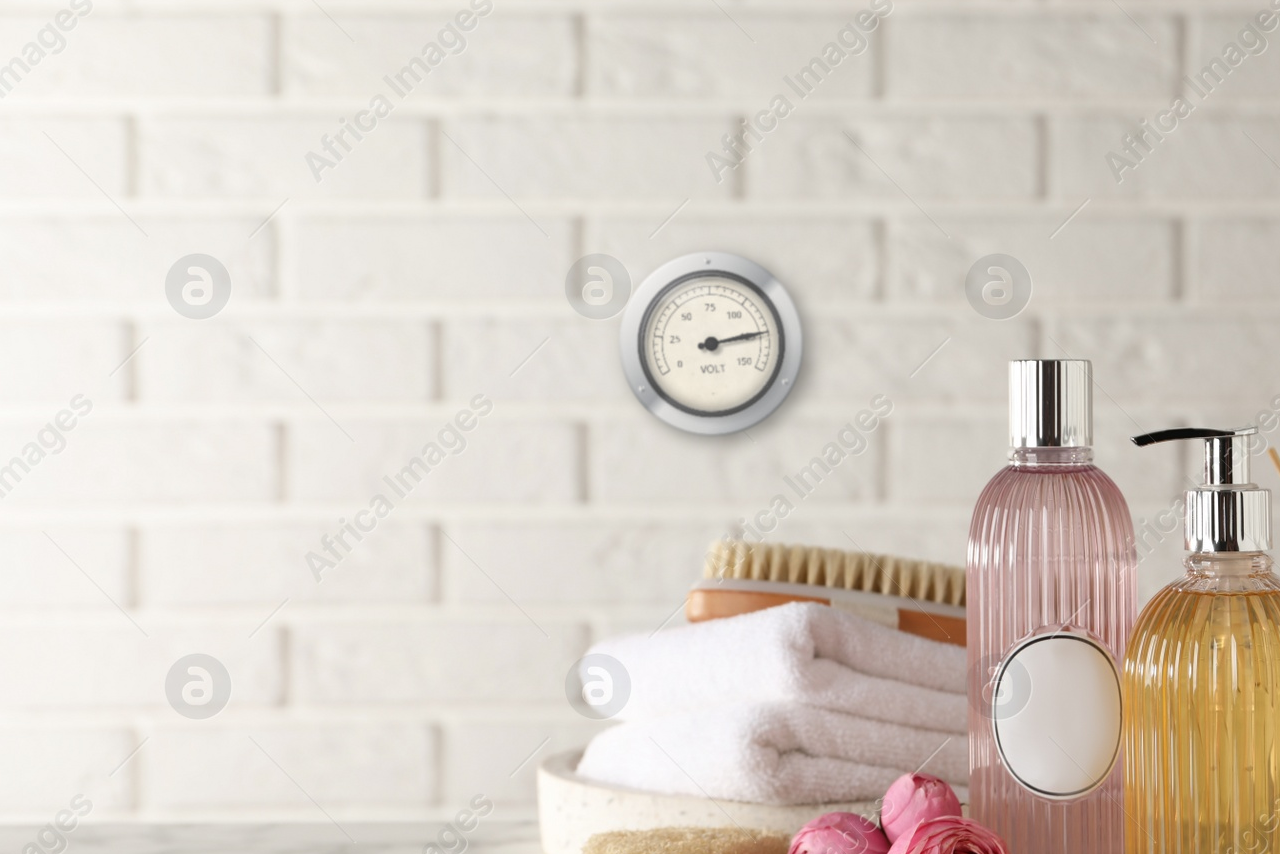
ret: 125,V
